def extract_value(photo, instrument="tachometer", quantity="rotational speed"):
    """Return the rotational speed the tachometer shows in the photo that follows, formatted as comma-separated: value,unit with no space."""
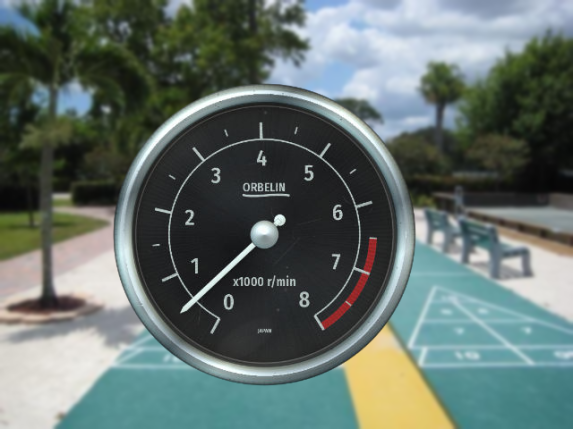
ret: 500,rpm
